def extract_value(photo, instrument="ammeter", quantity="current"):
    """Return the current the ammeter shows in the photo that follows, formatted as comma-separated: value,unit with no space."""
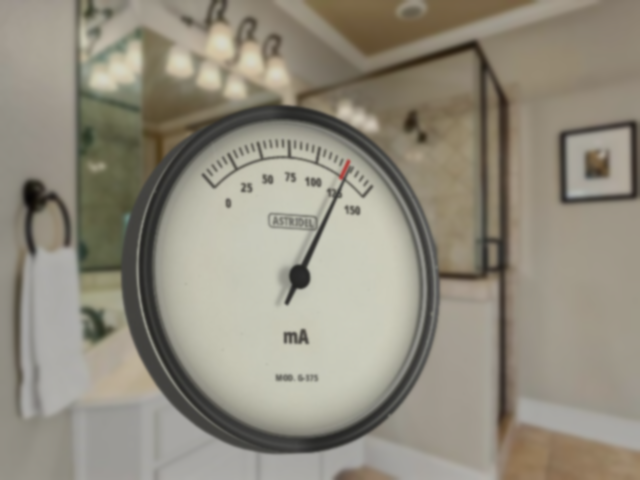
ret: 125,mA
